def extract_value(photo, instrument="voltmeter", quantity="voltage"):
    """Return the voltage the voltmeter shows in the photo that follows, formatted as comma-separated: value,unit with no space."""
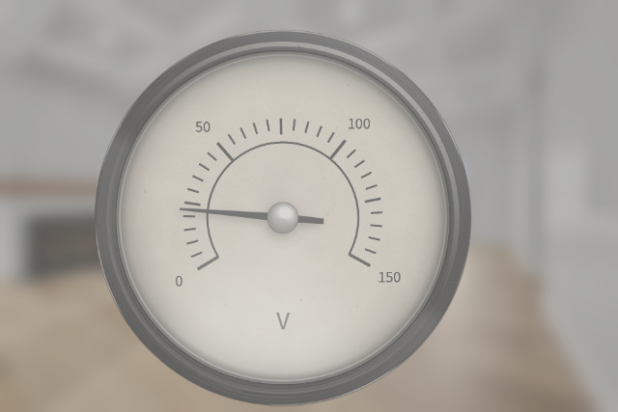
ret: 22.5,V
